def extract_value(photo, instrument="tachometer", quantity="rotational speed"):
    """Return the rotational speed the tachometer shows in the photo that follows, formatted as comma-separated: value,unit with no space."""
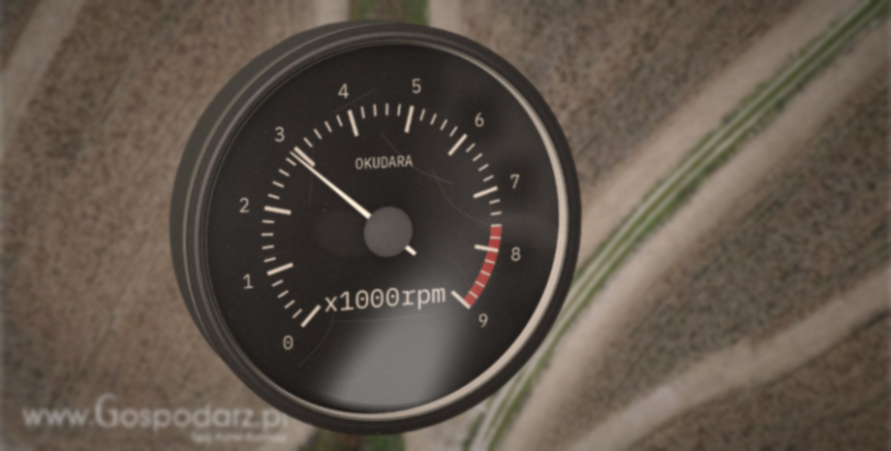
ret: 2900,rpm
